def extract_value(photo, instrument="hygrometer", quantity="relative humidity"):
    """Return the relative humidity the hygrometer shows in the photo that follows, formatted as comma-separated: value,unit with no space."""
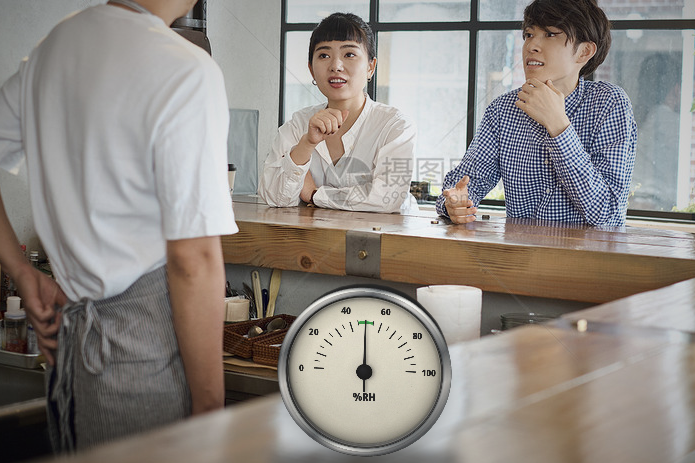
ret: 50,%
